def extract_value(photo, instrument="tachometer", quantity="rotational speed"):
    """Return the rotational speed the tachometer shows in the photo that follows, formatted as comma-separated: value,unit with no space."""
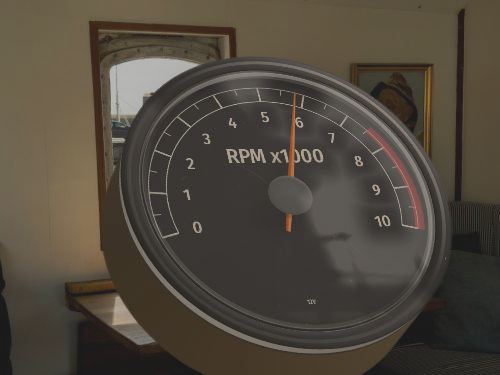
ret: 5750,rpm
